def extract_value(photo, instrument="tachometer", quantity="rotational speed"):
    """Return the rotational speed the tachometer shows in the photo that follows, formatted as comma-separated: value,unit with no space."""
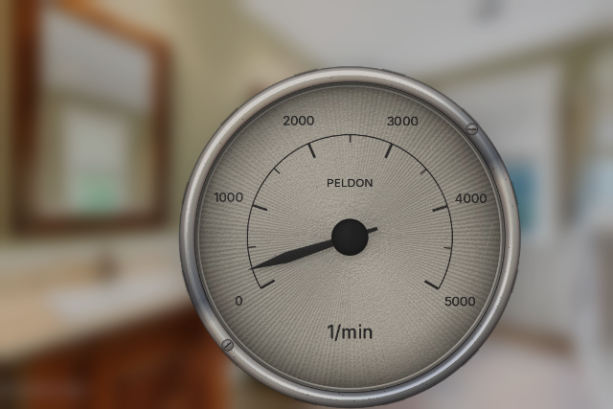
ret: 250,rpm
